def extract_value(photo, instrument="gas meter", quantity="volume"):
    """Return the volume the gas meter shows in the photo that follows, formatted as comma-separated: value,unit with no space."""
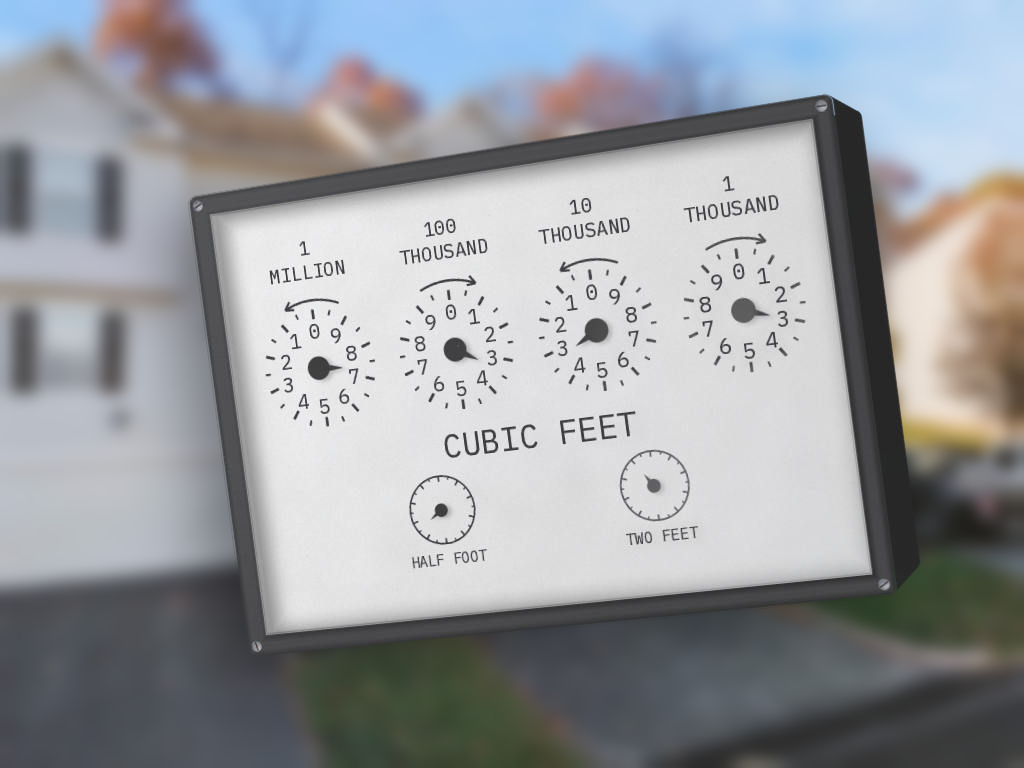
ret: 733300,ft³
